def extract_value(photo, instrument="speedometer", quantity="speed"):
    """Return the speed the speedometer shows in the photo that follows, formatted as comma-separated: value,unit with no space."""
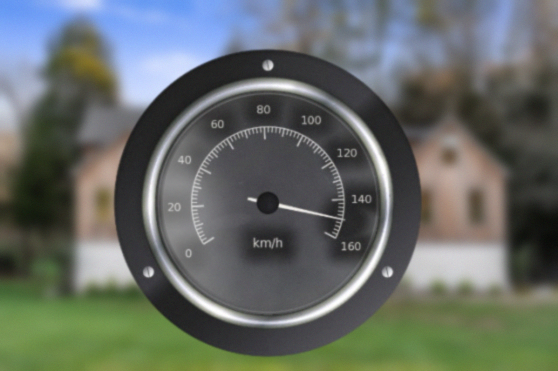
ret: 150,km/h
